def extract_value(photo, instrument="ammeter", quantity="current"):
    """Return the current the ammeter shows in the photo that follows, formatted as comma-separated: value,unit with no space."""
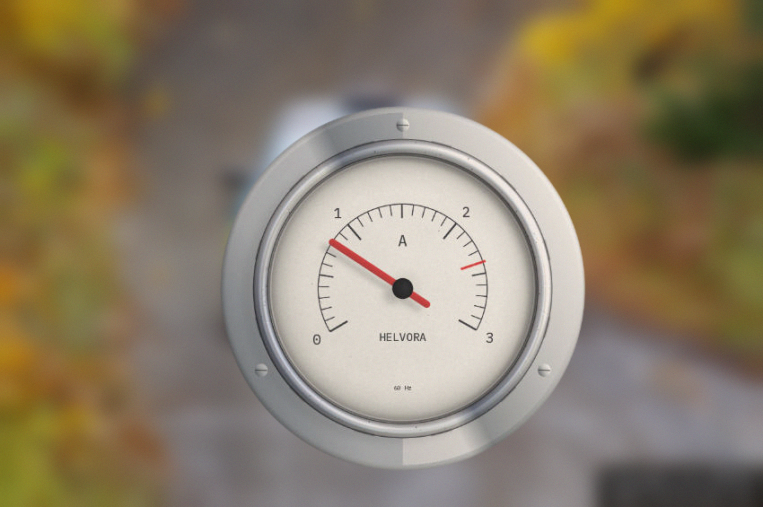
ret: 0.8,A
